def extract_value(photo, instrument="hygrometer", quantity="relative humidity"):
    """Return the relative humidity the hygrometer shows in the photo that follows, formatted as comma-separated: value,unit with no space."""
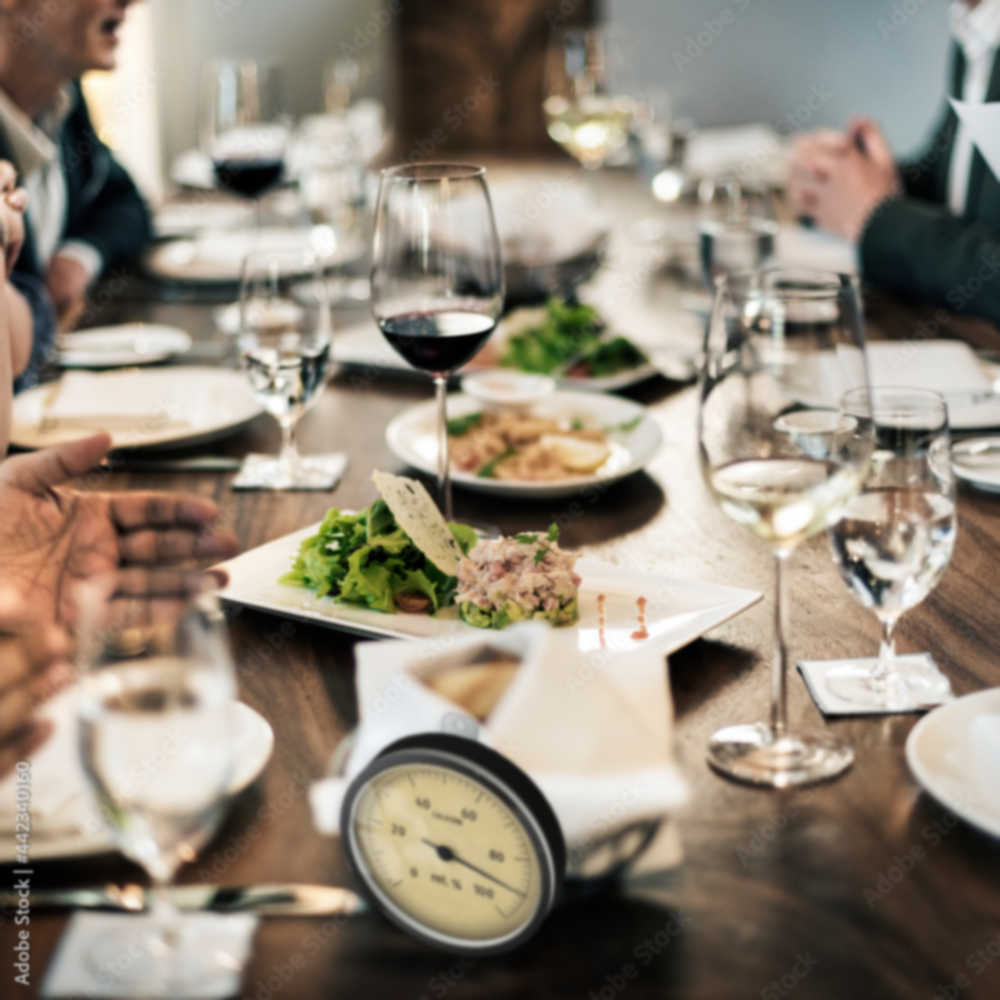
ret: 90,%
